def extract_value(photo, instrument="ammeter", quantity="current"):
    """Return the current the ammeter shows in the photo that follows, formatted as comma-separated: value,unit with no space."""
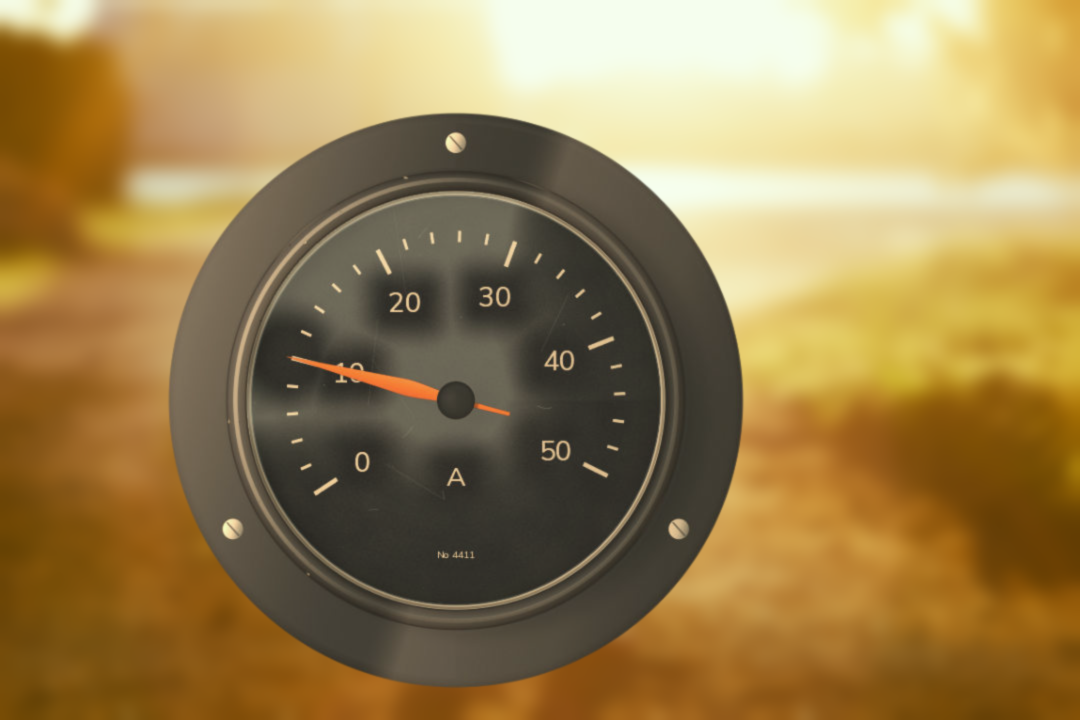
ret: 10,A
